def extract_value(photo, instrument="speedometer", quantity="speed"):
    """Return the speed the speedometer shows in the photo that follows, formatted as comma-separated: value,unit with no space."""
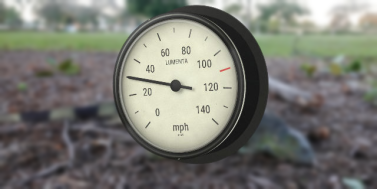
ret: 30,mph
